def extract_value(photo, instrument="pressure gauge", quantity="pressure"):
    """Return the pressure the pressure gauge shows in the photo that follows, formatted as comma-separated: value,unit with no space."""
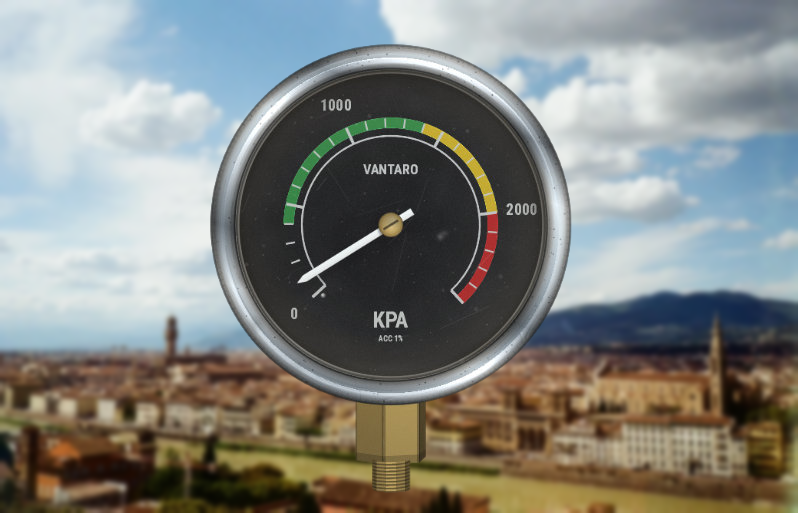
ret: 100,kPa
